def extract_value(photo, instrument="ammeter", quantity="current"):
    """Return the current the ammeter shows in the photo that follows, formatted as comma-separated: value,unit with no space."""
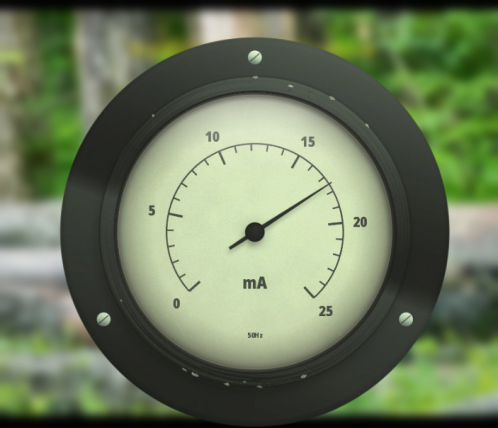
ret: 17.5,mA
